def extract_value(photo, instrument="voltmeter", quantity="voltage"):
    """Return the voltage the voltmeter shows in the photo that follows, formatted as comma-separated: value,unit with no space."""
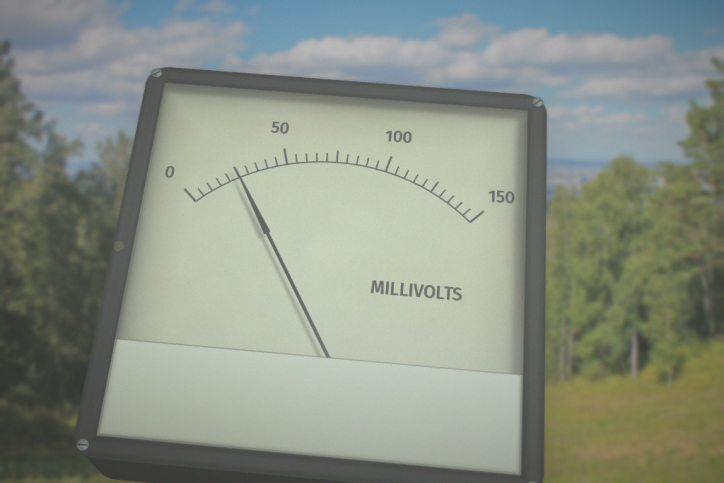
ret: 25,mV
